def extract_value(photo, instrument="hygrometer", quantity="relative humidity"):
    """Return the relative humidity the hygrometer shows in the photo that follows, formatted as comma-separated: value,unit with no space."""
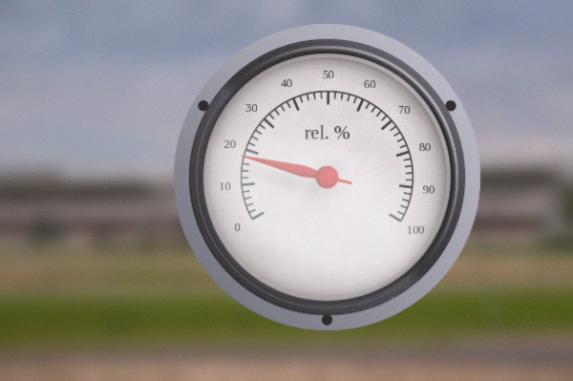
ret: 18,%
